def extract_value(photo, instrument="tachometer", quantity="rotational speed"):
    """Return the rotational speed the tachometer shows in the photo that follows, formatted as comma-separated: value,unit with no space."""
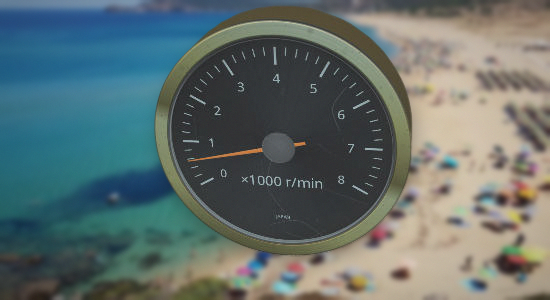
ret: 600,rpm
